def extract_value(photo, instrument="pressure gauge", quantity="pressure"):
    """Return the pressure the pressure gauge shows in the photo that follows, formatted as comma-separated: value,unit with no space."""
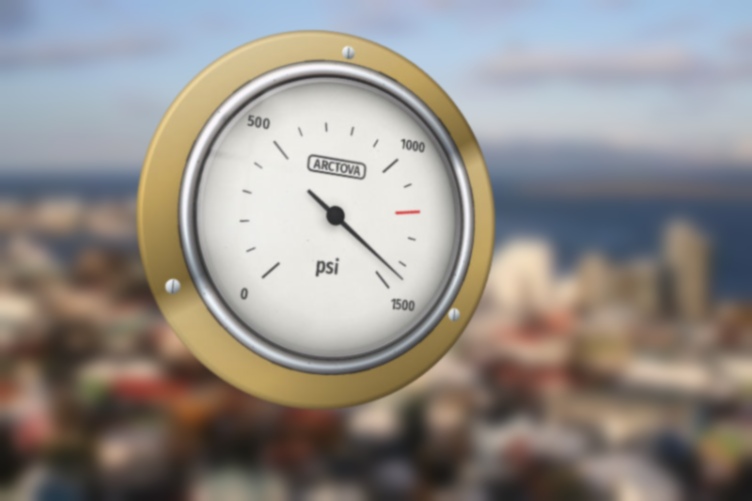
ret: 1450,psi
